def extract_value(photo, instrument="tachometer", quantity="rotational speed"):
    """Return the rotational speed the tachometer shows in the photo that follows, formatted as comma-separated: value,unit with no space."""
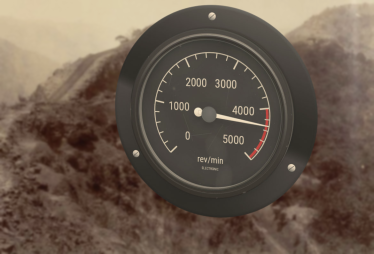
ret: 4300,rpm
